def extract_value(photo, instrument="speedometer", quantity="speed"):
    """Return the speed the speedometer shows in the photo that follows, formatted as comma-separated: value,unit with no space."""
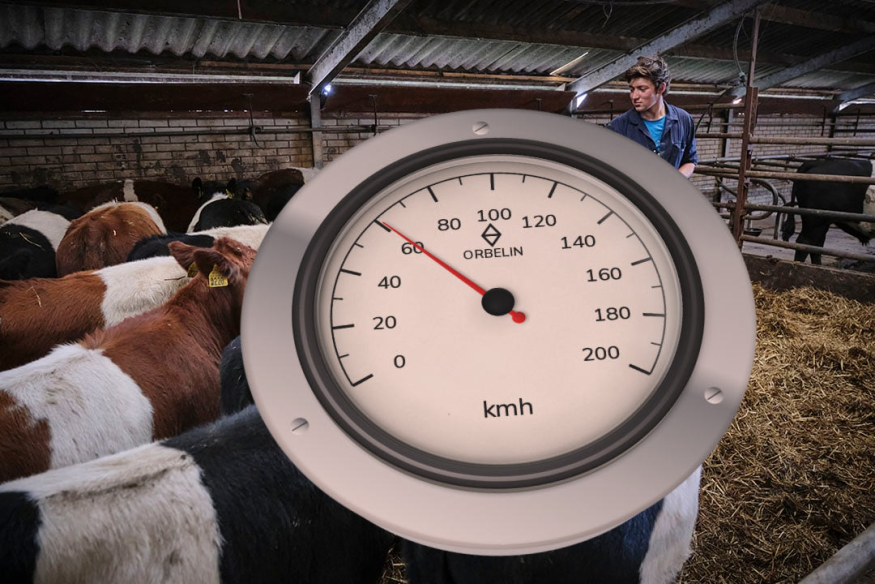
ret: 60,km/h
